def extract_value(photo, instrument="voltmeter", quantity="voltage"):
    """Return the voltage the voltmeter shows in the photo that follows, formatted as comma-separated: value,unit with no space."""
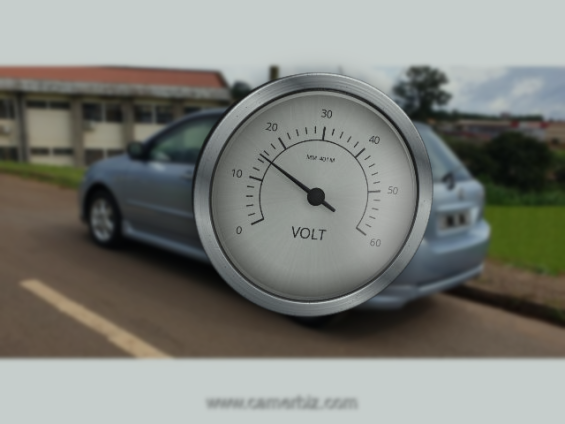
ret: 15,V
